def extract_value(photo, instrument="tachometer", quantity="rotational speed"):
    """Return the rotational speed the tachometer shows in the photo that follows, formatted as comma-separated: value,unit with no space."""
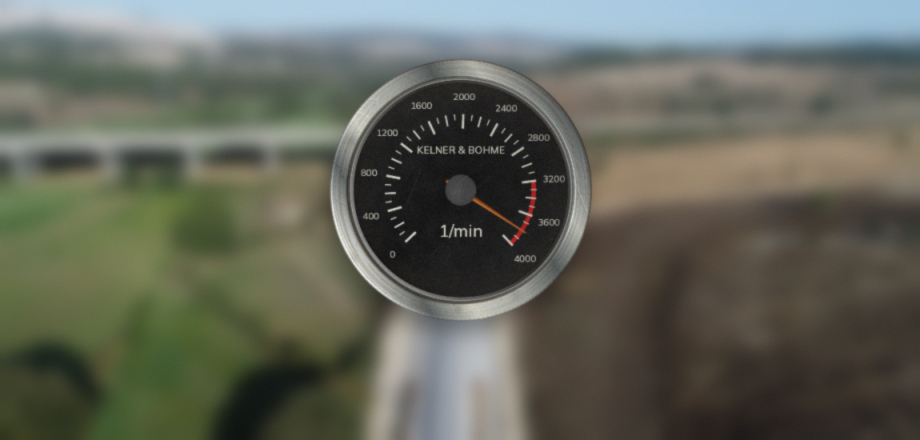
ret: 3800,rpm
